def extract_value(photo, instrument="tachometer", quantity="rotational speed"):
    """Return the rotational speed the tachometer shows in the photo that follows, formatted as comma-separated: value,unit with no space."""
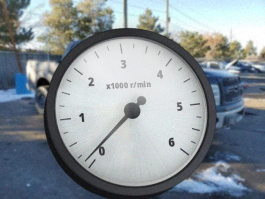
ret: 125,rpm
